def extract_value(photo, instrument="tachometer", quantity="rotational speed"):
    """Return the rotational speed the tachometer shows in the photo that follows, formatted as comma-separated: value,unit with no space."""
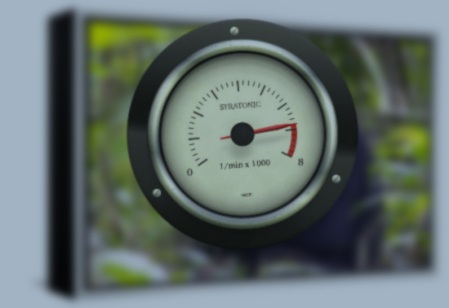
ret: 6800,rpm
